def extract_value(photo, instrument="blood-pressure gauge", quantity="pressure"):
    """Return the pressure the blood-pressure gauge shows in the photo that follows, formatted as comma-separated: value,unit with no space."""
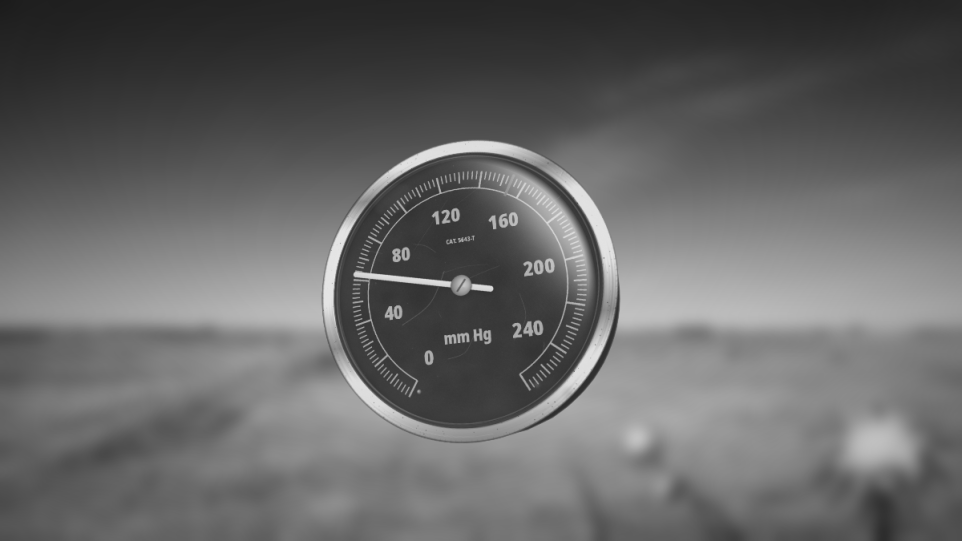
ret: 62,mmHg
